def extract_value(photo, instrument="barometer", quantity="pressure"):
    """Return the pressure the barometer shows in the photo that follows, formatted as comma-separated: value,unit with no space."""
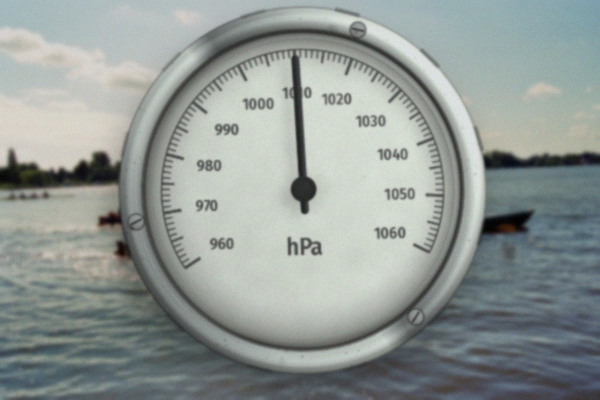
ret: 1010,hPa
